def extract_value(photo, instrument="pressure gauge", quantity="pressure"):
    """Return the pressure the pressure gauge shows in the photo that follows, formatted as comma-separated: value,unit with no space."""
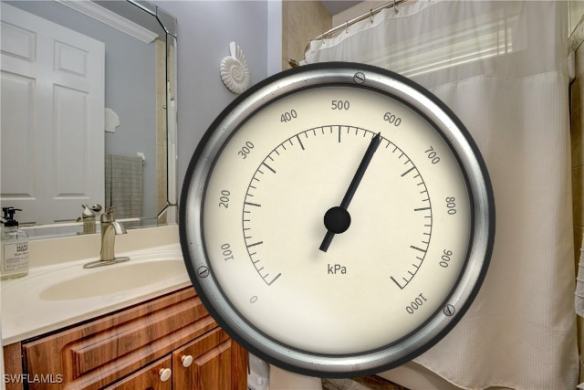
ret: 590,kPa
